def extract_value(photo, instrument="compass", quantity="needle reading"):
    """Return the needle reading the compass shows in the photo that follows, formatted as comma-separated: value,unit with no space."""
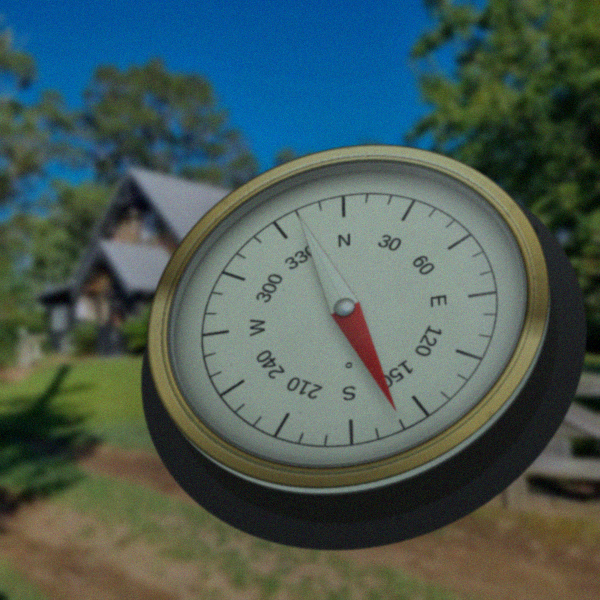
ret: 160,°
